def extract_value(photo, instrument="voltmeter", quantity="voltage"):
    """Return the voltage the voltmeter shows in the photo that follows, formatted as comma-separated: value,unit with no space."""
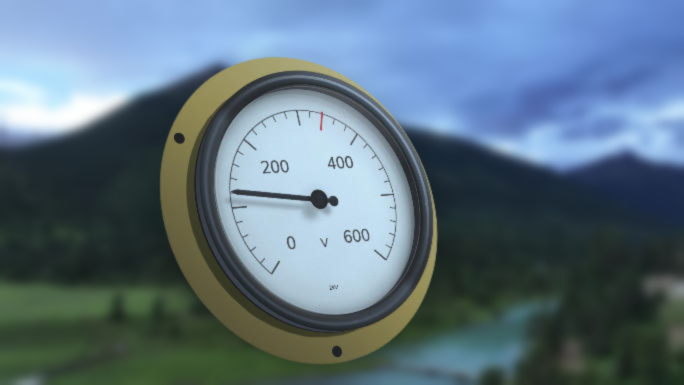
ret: 120,V
